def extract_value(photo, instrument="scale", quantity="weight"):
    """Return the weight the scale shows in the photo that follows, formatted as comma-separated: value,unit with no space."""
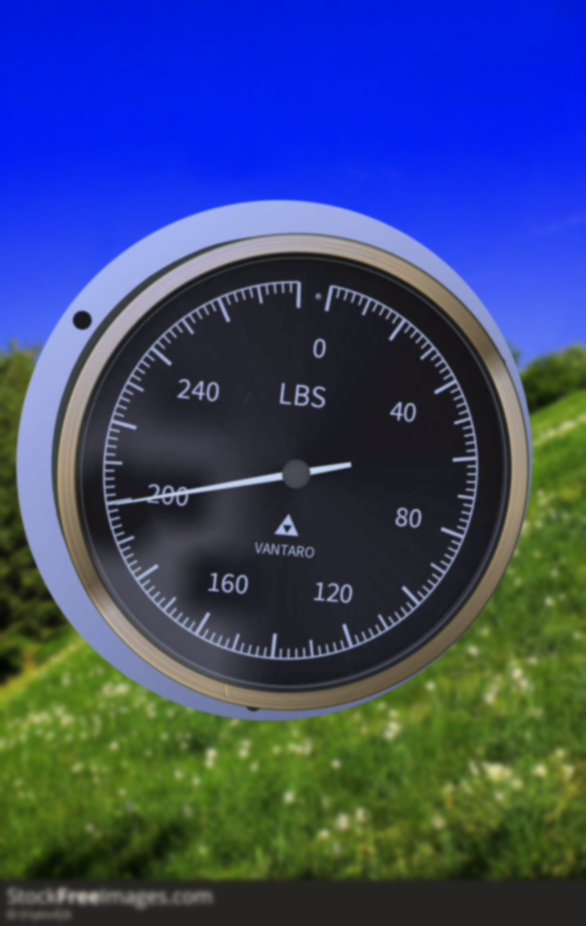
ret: 200,lb
